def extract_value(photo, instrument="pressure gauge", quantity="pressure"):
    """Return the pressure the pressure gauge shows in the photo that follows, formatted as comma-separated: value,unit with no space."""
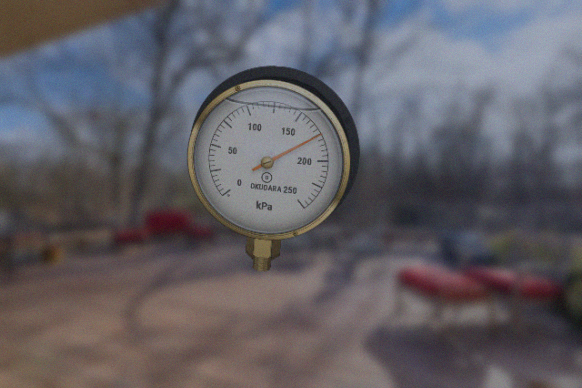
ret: 175,kPa
